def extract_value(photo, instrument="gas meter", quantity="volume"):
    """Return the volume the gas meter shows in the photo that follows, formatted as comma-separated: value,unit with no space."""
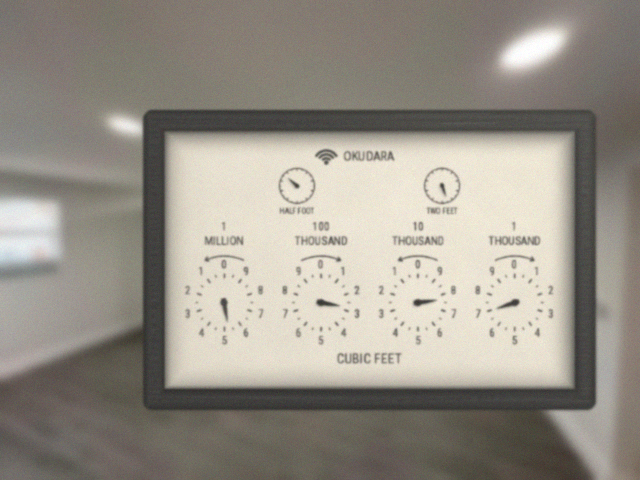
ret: 527700,ft³
